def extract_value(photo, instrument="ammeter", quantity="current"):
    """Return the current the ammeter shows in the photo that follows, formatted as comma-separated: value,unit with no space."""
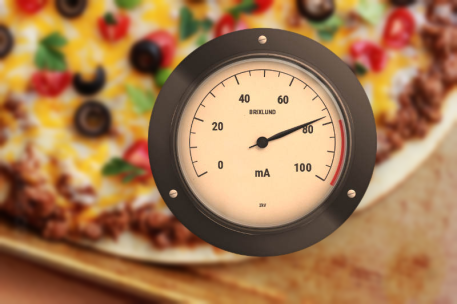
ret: 77.5,mA
